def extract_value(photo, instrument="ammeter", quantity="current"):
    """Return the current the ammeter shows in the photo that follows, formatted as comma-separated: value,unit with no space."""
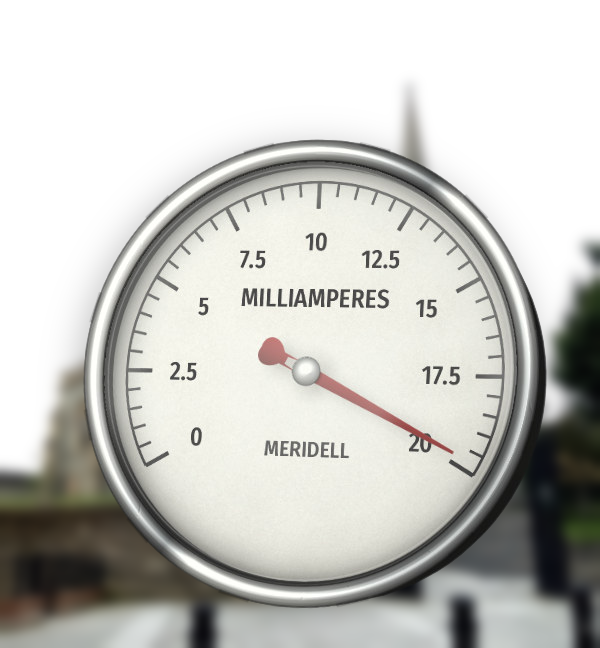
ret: 19.75,mA
